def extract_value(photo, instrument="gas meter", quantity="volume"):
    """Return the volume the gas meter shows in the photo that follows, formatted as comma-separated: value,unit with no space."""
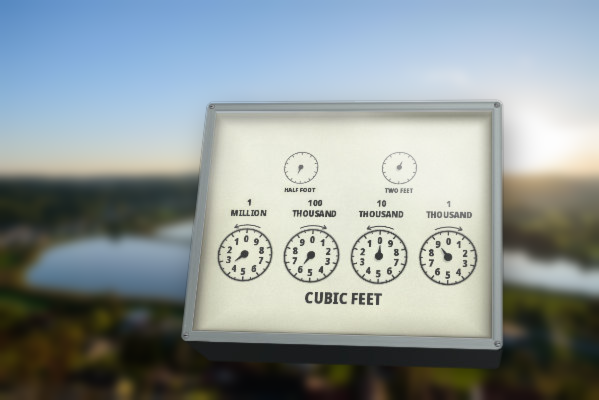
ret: 359900,ft³
